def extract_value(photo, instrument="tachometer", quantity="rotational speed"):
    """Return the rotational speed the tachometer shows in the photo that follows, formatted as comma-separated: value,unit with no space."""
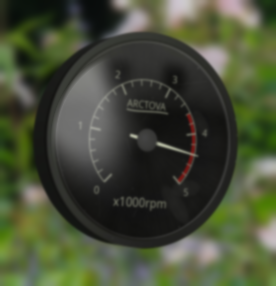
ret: 4400,rpm
